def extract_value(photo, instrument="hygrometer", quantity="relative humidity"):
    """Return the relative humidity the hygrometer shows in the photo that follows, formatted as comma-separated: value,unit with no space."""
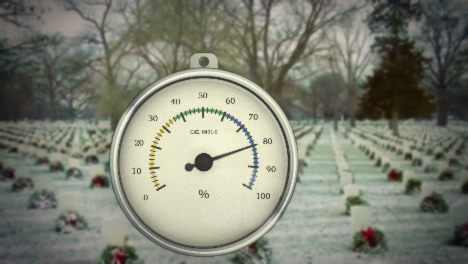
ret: 80,%
